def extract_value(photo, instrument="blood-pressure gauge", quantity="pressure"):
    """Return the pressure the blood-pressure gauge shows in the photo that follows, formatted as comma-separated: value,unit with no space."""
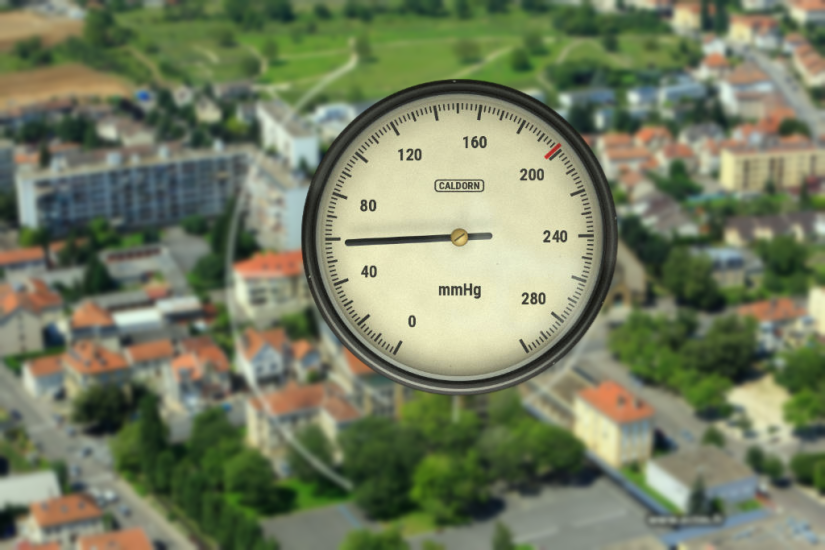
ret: 58,mmHg
